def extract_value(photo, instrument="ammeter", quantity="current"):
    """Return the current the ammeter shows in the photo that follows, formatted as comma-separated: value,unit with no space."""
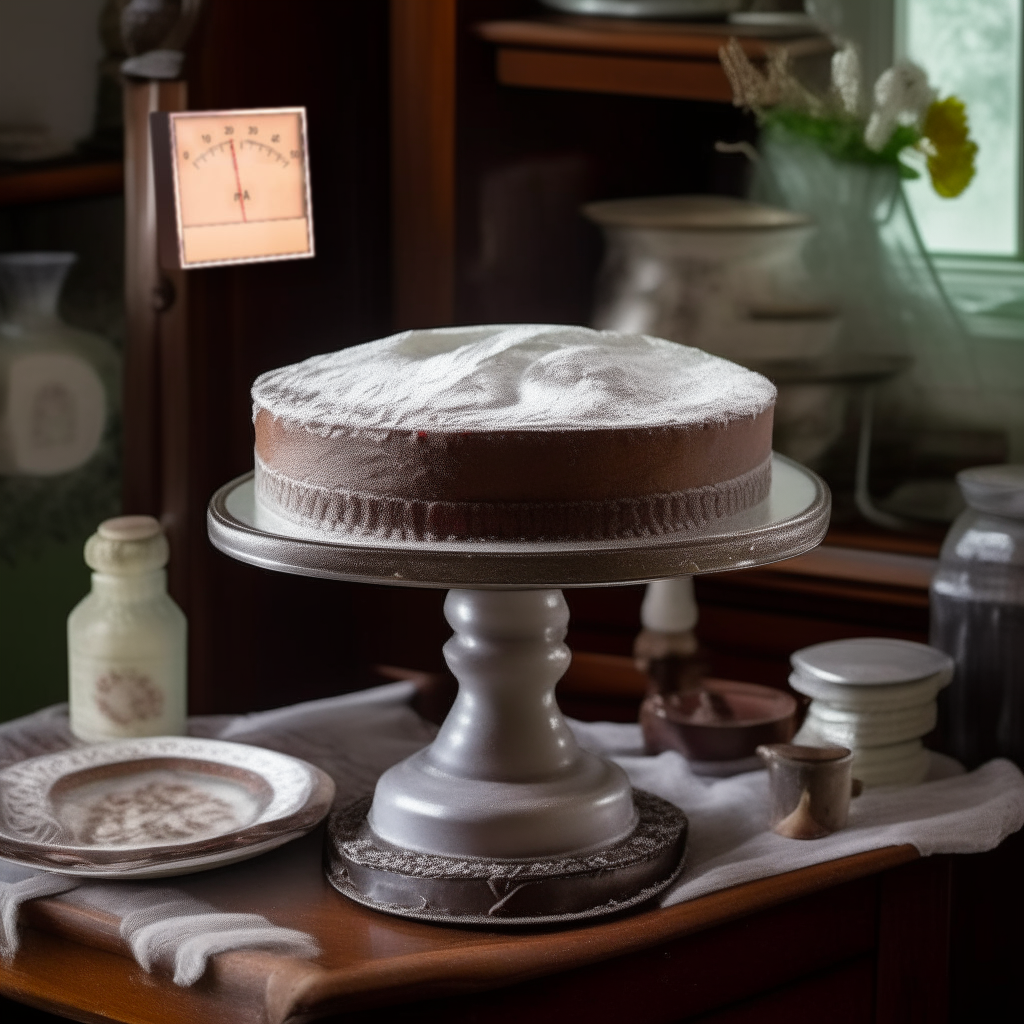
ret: 20,mA
